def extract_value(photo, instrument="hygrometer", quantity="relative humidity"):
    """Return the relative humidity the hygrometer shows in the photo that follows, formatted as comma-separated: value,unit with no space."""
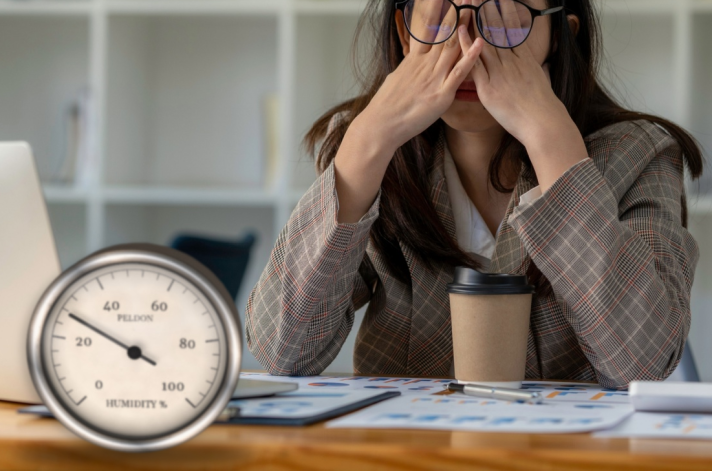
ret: 28,%
